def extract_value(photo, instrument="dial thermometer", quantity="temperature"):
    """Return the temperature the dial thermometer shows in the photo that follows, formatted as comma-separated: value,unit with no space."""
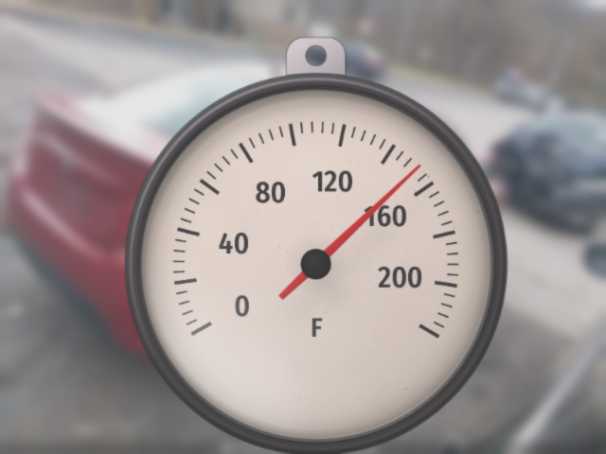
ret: 152,°F
